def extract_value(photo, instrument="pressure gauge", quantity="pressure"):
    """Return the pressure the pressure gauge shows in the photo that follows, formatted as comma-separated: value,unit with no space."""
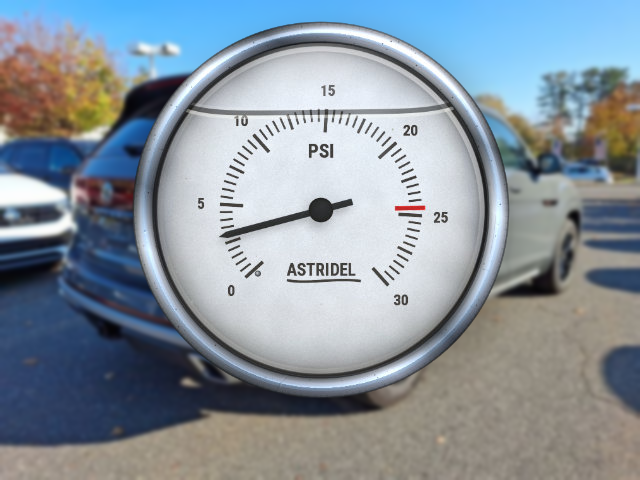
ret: 3,psi
